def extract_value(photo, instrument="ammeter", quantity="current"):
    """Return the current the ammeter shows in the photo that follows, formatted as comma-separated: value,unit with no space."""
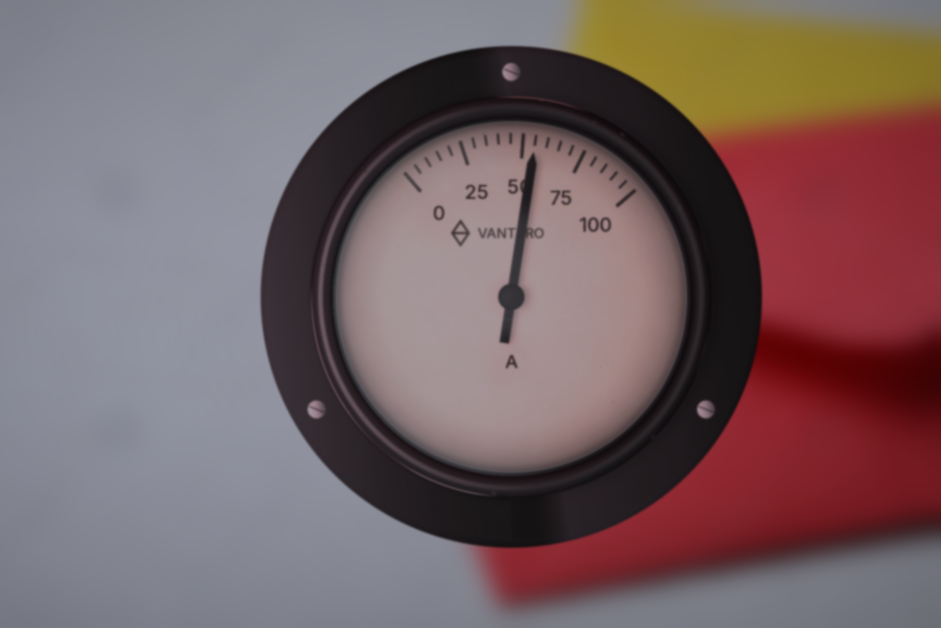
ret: 55,A
